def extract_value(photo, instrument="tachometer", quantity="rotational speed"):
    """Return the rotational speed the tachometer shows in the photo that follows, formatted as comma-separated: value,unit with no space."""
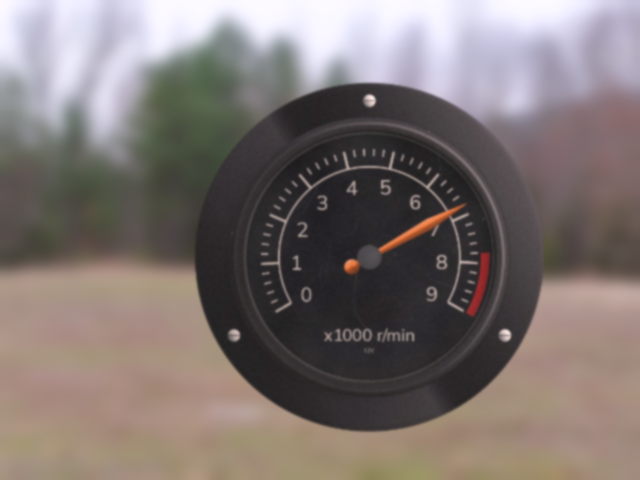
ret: 6800,rpm
